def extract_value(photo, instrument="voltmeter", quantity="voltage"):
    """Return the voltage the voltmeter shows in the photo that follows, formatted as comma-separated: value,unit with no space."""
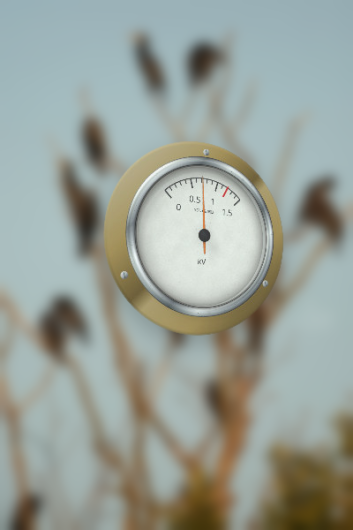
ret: 0.7,kV
